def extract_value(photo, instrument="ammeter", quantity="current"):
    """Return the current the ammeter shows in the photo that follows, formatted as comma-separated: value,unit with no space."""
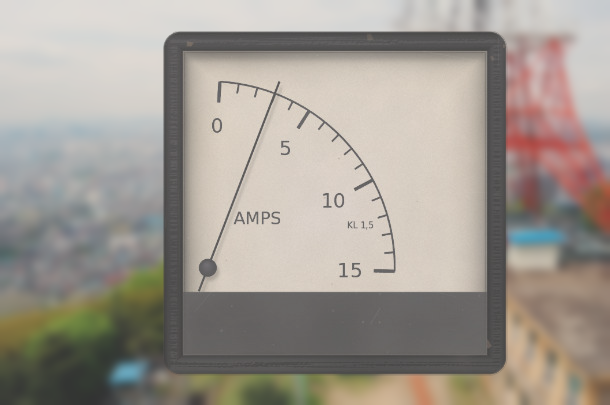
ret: 3,A
